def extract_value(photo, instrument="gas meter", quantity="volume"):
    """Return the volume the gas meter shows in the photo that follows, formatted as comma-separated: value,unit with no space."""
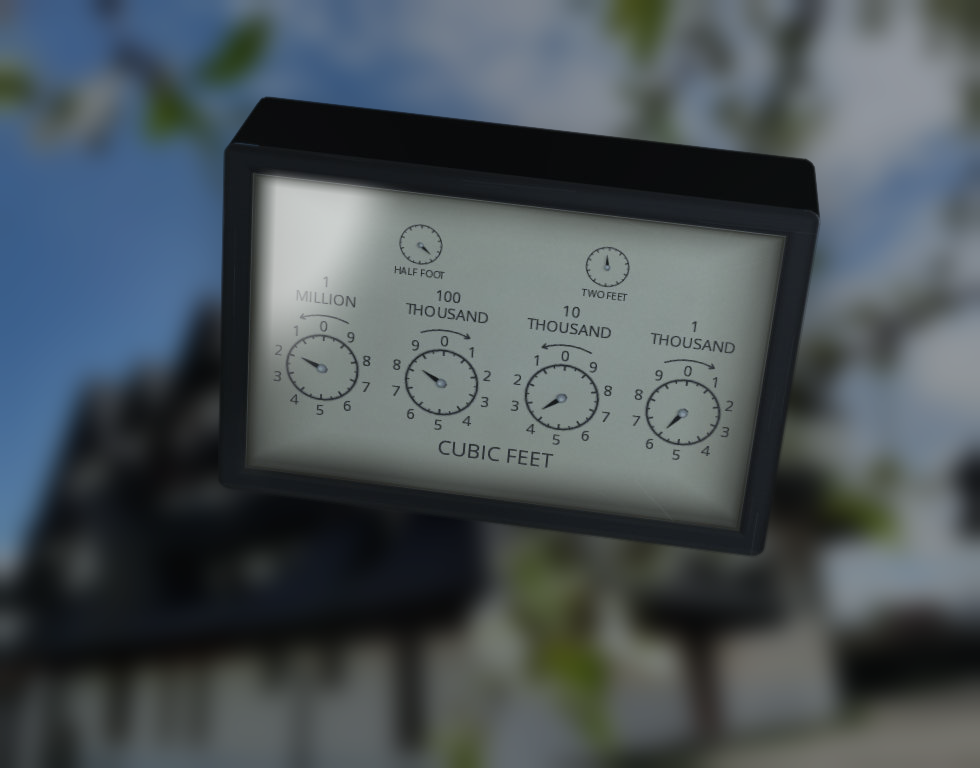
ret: 183600,ft³
